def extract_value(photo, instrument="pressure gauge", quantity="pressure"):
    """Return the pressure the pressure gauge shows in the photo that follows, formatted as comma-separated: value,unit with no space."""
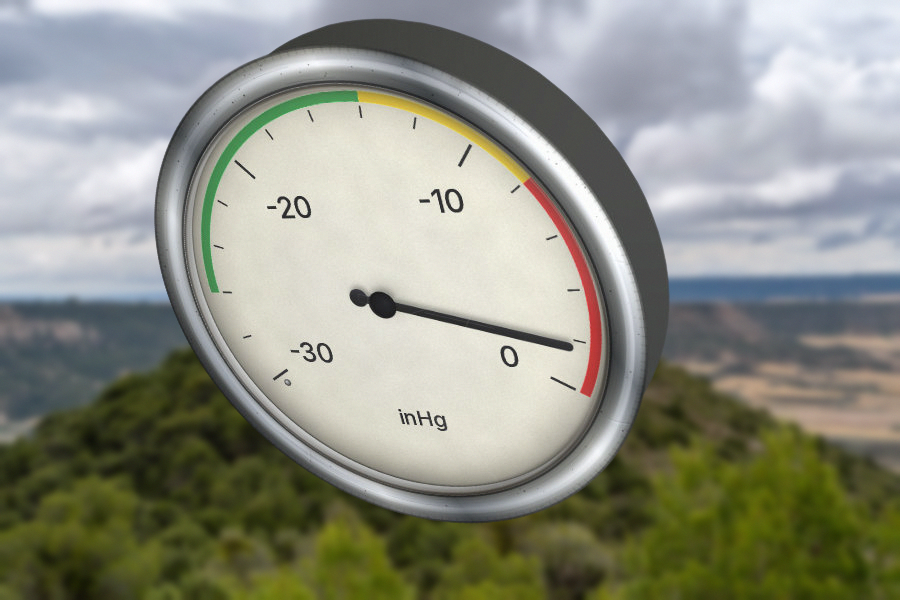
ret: -2,inHg
